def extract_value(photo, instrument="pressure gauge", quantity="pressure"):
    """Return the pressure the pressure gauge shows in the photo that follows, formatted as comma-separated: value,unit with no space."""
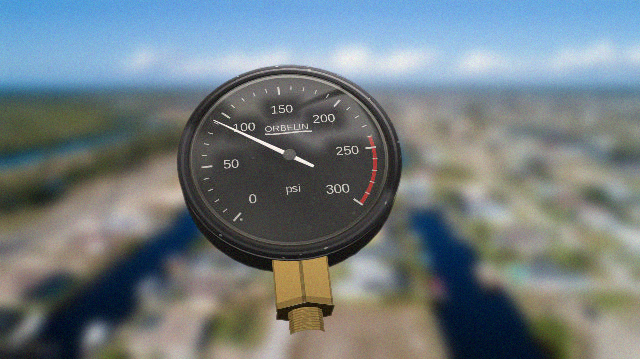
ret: 90,psi
